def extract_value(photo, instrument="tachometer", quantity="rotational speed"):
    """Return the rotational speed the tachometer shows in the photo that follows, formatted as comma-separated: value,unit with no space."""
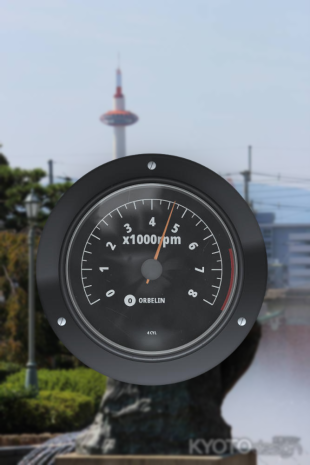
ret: 4625,rpm
